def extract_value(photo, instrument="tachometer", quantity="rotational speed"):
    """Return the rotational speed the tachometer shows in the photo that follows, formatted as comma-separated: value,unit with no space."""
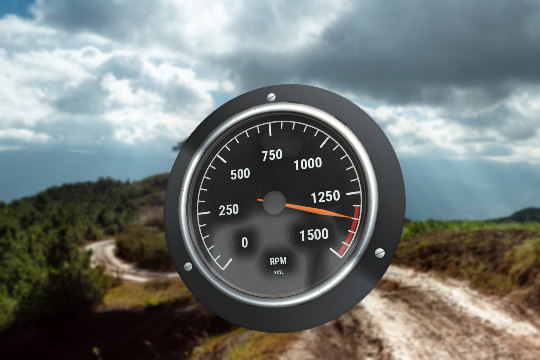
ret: 1350,rpm
